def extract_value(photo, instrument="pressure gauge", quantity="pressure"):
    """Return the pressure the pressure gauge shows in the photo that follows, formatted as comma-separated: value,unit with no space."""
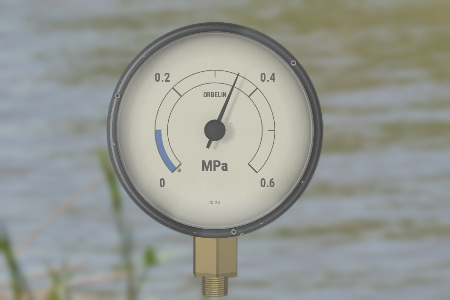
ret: 0.35,MPa
